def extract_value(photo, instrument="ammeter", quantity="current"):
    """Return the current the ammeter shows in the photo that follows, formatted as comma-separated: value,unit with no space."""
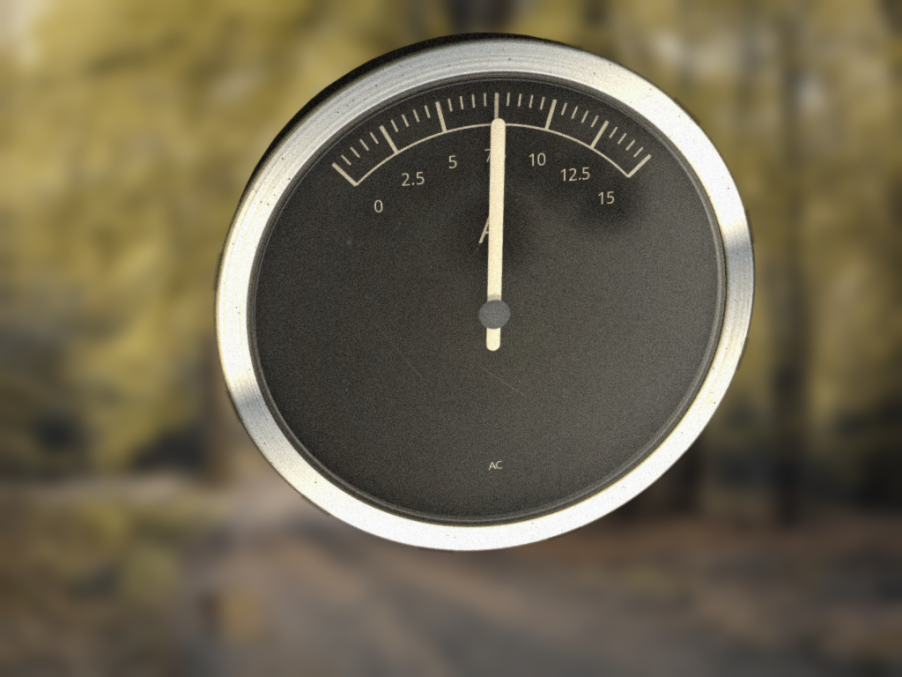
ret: 7.5,A
